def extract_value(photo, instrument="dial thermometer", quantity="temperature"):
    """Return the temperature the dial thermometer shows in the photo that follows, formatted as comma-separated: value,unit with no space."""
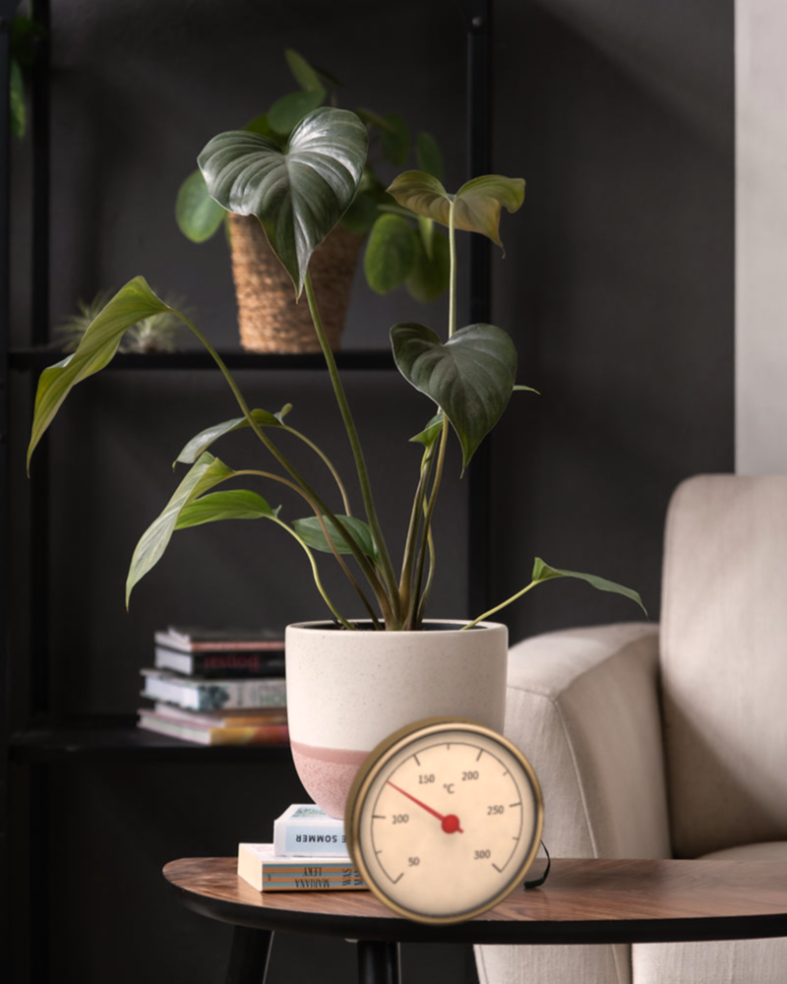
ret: 125,°C
